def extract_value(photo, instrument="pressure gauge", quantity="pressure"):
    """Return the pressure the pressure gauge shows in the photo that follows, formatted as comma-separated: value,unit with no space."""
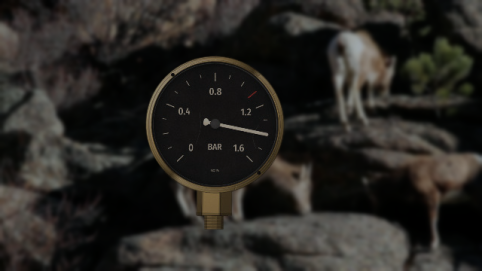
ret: 1.4,bar
